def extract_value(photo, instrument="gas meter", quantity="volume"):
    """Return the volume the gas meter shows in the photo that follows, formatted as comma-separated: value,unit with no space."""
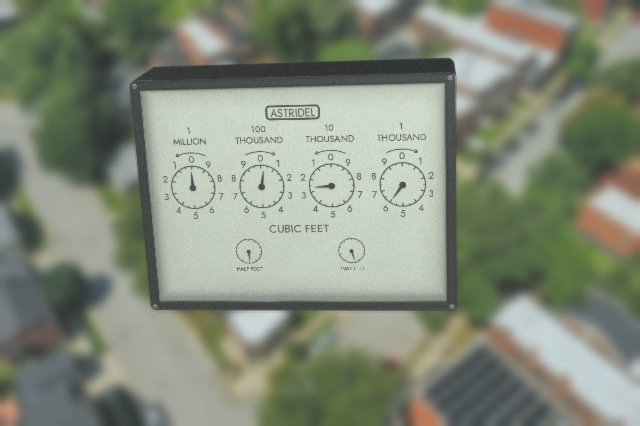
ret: 2600,ft³
